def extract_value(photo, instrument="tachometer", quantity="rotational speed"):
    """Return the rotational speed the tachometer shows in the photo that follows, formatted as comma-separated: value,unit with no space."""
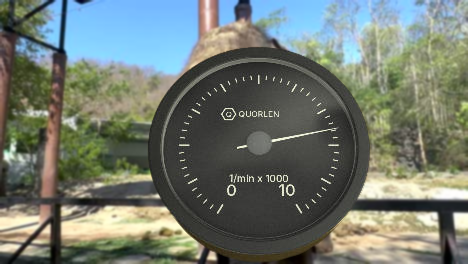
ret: 7600,rpm
